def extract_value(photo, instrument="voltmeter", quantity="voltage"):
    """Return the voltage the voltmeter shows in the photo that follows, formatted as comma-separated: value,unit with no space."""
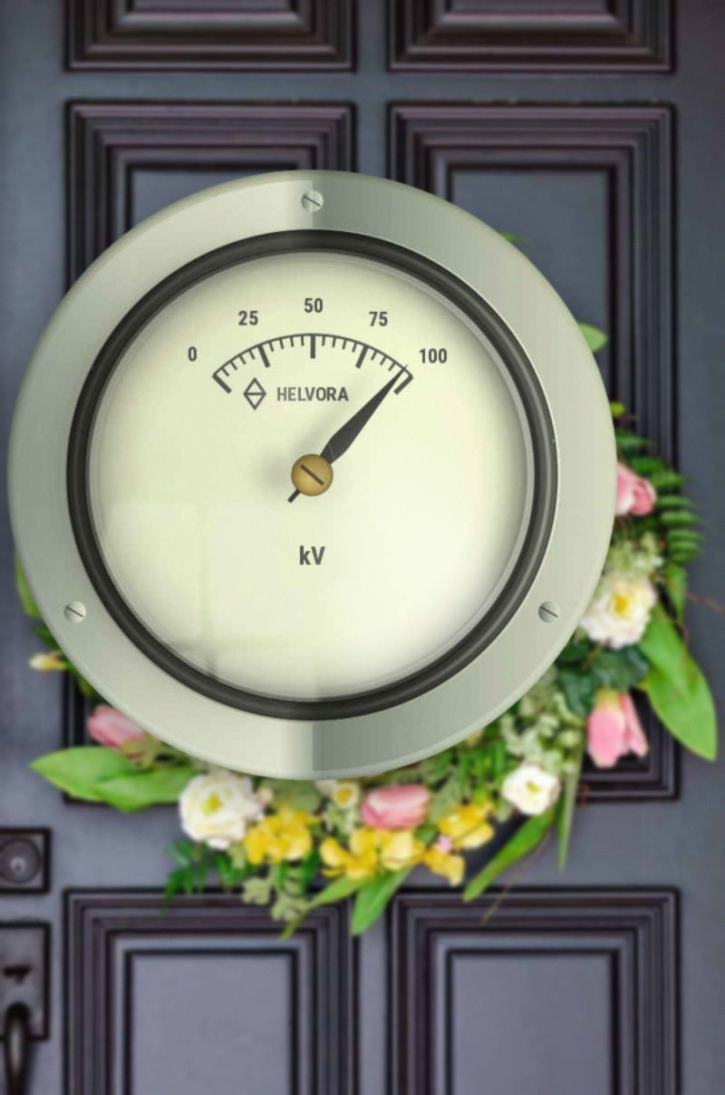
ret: 95,kV
